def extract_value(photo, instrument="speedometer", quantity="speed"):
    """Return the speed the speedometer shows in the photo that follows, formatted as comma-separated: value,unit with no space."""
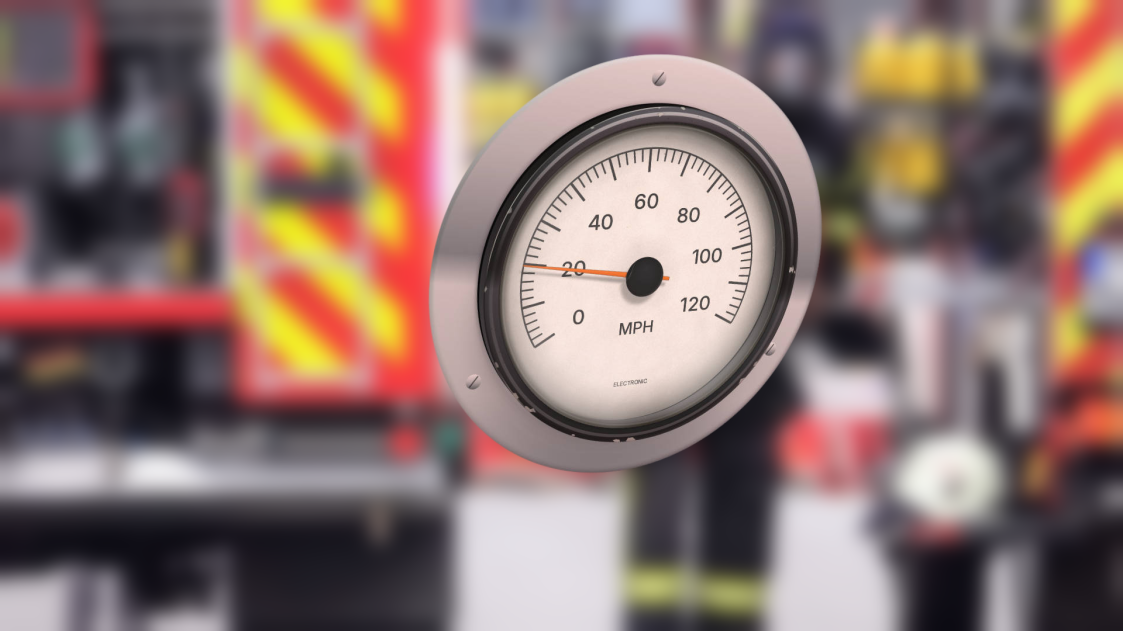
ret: 20,mph
